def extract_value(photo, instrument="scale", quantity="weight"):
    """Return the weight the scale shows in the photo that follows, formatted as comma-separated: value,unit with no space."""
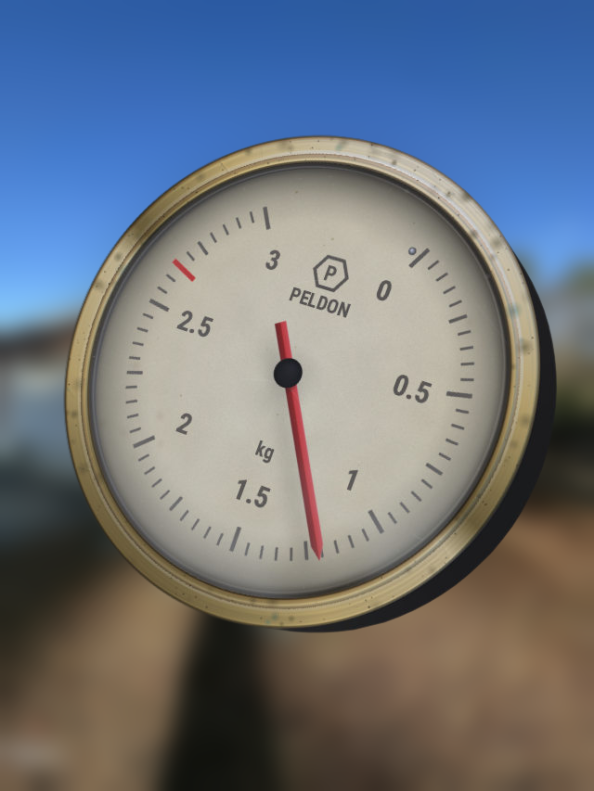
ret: 1.2,kg
